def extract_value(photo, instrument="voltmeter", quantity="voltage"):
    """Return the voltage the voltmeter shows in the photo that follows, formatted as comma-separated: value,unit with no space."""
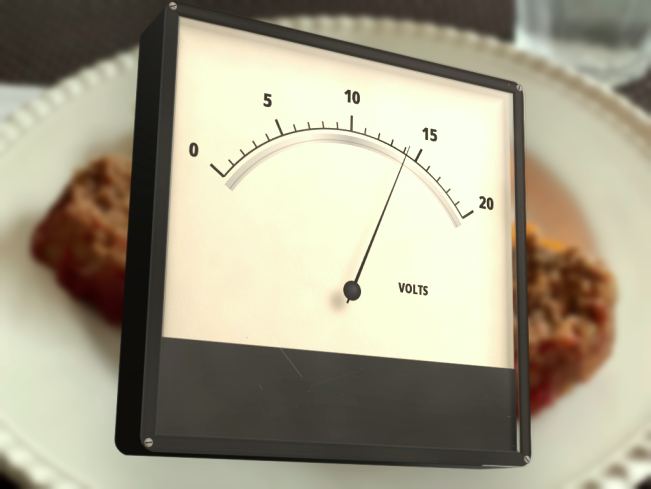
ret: 14,V
